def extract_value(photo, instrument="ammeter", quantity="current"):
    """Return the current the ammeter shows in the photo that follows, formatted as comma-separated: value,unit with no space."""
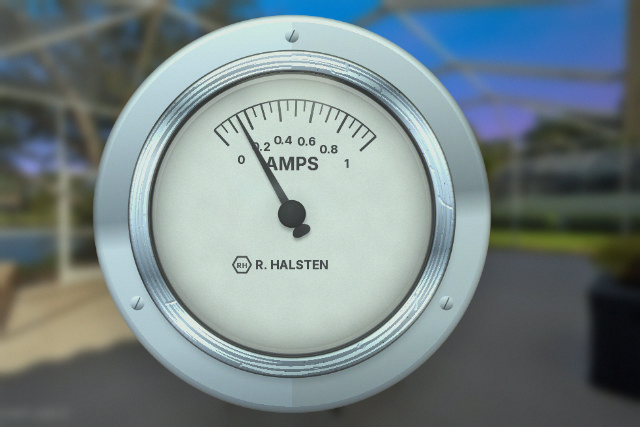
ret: 0.15,A
